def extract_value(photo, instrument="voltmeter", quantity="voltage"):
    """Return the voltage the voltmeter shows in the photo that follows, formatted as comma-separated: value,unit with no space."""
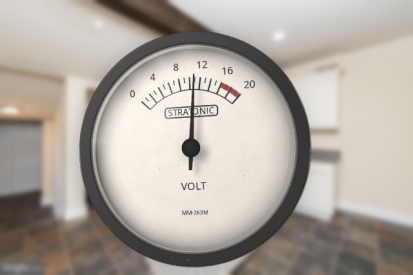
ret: 11,V
